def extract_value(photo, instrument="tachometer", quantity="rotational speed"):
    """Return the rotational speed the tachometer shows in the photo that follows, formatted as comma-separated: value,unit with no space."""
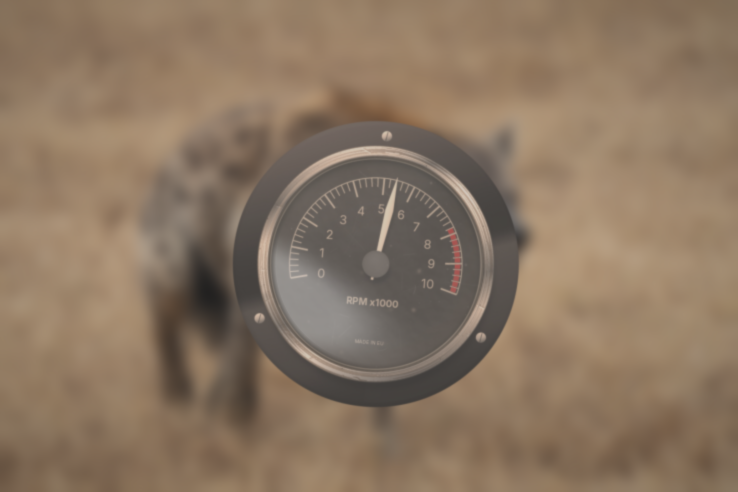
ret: 5400,rpm
